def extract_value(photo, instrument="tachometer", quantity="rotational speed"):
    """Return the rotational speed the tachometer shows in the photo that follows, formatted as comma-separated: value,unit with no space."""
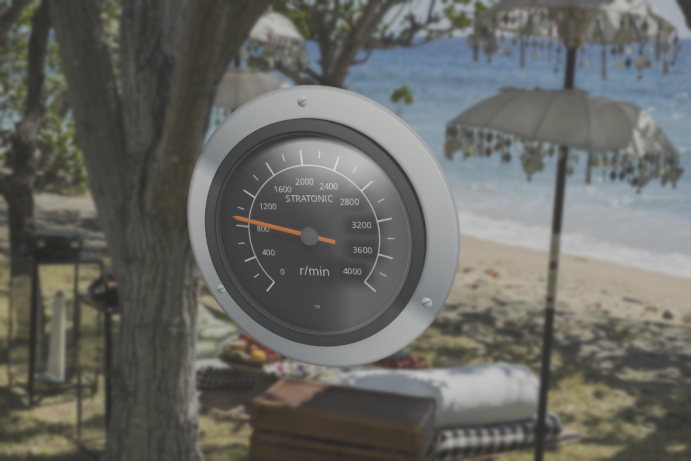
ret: 900,rpm
